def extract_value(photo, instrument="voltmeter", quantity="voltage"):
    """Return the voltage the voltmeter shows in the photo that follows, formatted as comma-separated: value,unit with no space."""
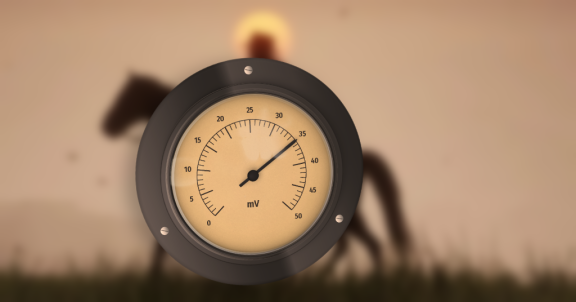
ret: 35,mV
